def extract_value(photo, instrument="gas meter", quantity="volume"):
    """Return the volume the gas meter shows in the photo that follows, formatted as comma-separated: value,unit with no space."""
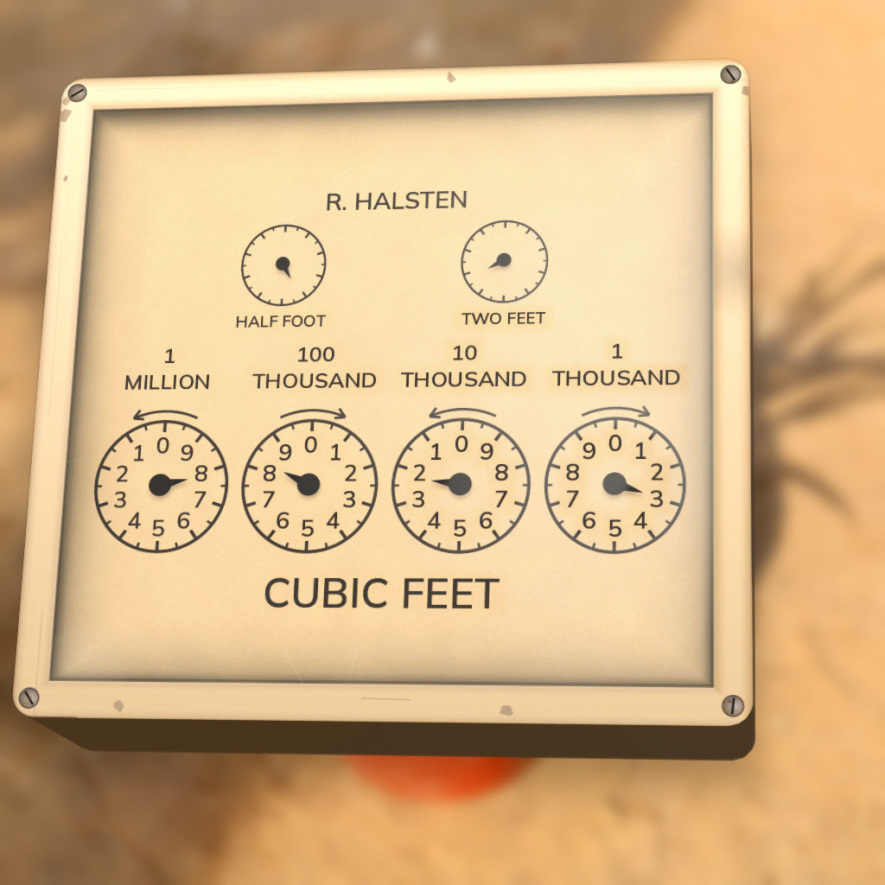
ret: 782300,ft³
